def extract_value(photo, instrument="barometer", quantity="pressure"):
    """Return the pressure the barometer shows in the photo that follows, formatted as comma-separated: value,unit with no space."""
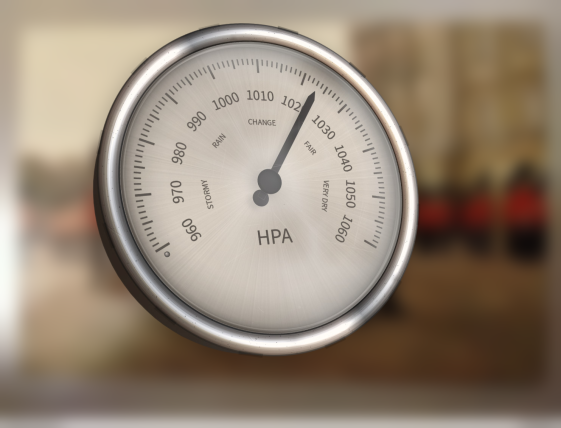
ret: 1023,hPa
